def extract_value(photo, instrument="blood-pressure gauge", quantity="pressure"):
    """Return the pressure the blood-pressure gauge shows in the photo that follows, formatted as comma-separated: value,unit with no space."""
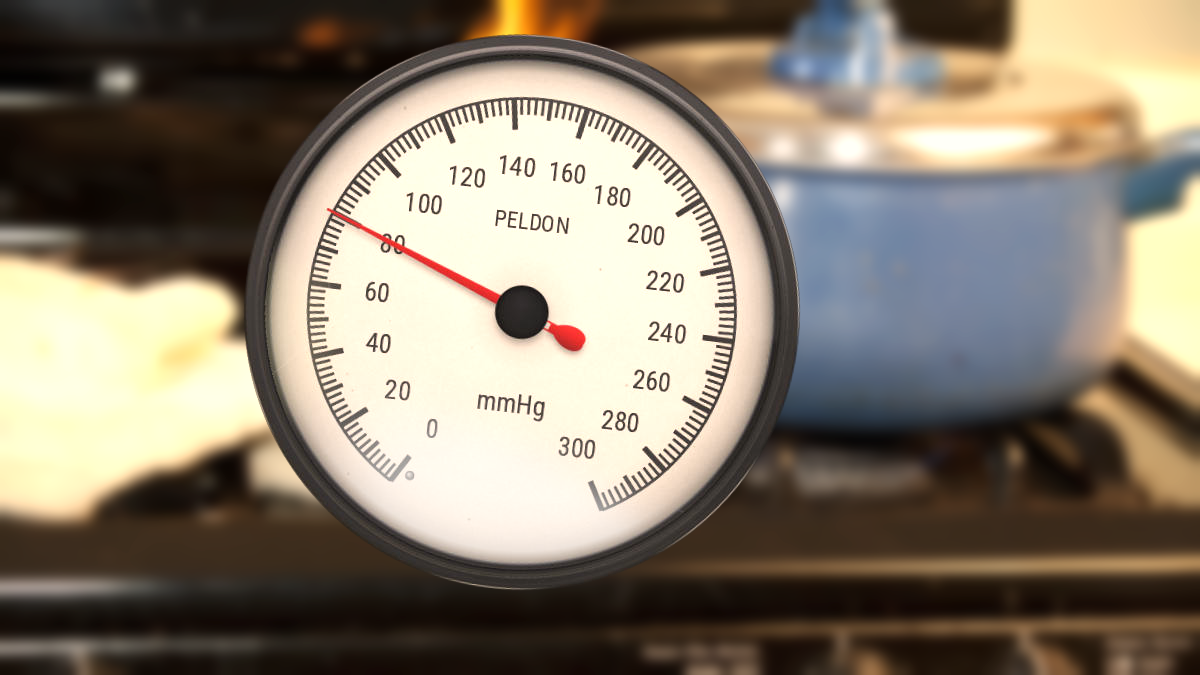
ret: 80,mmHg
